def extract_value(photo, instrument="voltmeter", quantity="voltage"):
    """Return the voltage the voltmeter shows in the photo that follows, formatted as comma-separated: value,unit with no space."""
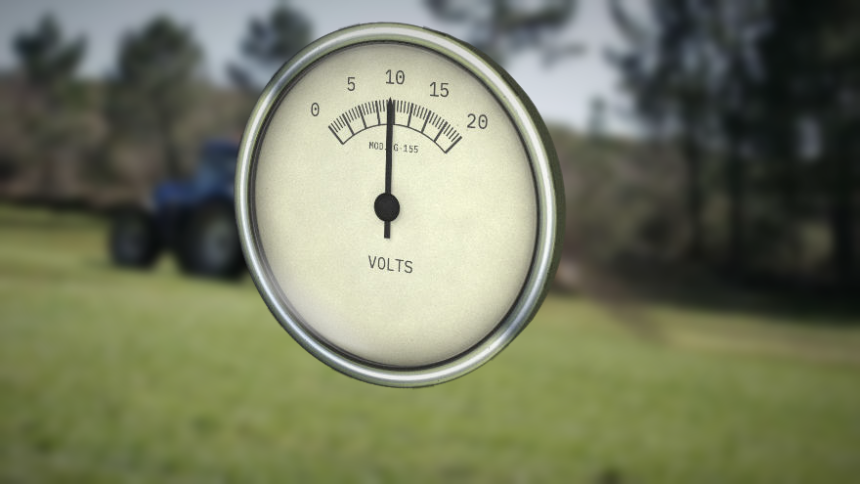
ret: 10,V
